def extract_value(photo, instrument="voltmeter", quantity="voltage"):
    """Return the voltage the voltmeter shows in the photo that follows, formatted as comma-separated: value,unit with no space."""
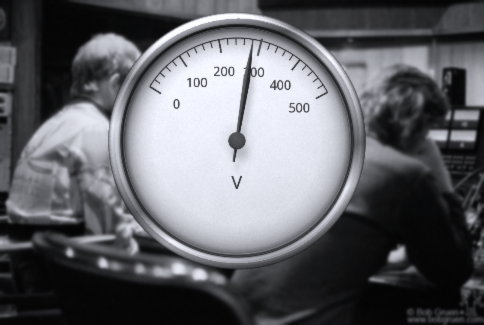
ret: 280,V
